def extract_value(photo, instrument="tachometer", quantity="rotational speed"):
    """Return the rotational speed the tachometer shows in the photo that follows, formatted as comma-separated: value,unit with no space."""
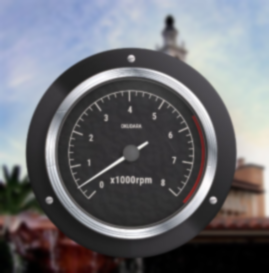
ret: 400,rpm
